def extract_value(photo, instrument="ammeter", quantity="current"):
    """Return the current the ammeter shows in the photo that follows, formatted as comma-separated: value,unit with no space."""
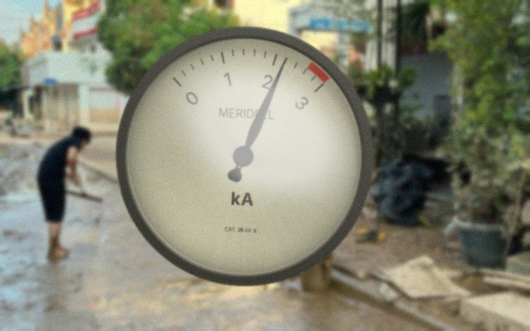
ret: 2.2,kA
